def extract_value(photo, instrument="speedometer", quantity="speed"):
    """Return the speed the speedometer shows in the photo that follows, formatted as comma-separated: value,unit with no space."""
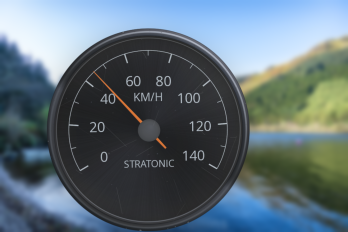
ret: 45,km/h
